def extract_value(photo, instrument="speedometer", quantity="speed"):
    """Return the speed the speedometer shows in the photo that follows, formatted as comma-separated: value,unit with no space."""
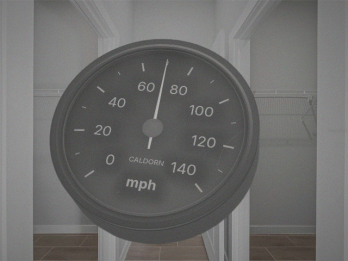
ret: 70,mph
